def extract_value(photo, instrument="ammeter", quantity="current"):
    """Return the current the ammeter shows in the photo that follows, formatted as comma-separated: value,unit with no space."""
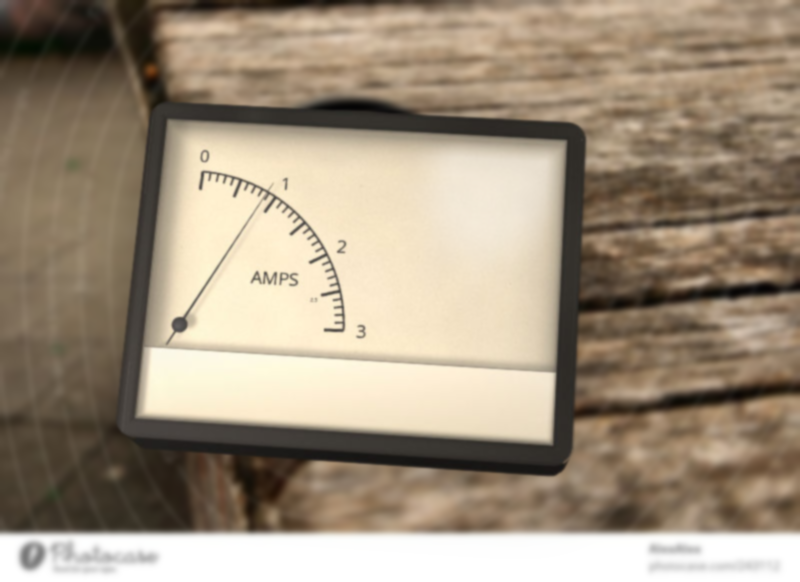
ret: 0.9,A
